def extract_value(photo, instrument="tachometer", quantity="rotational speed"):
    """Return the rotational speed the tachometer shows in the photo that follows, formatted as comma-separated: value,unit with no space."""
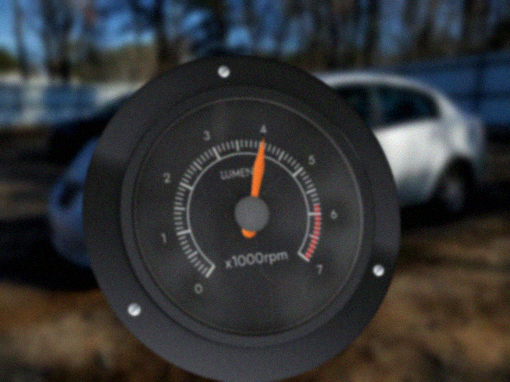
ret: 4000,rpm
